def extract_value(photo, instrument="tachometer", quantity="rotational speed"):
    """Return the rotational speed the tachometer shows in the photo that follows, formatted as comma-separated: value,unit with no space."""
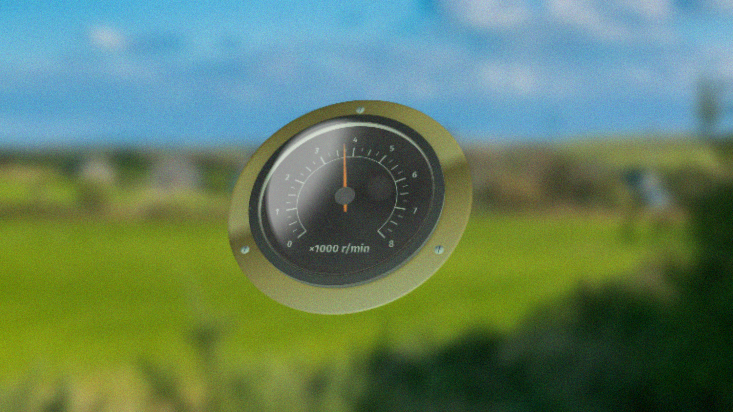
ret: 3750,rpm
